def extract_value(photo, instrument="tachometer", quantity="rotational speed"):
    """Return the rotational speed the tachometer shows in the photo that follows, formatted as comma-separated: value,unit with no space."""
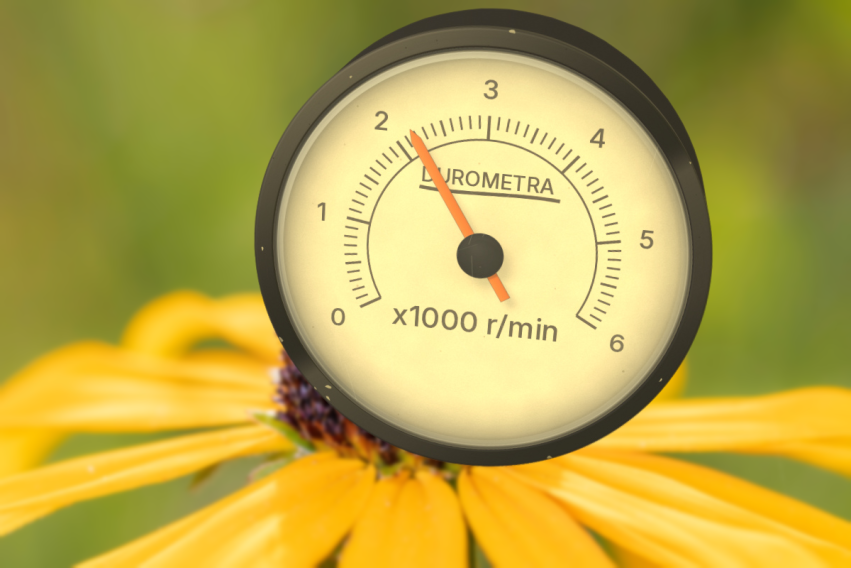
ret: 2200,rpm
